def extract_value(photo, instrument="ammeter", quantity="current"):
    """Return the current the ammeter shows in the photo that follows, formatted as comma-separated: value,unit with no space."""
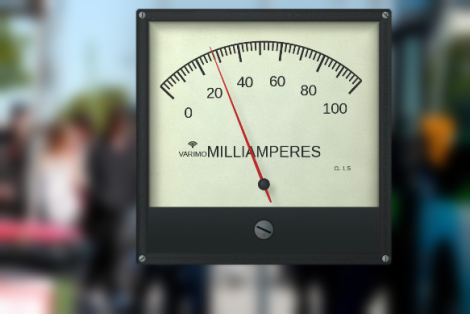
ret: 28,mA
